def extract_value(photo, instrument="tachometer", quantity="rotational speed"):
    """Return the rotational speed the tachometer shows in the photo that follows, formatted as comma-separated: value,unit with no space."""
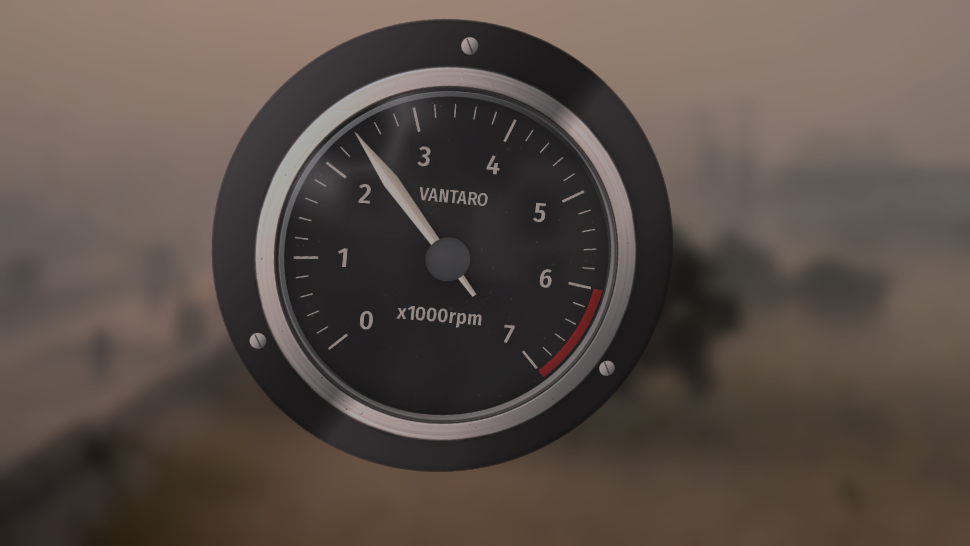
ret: 2400,rpm
